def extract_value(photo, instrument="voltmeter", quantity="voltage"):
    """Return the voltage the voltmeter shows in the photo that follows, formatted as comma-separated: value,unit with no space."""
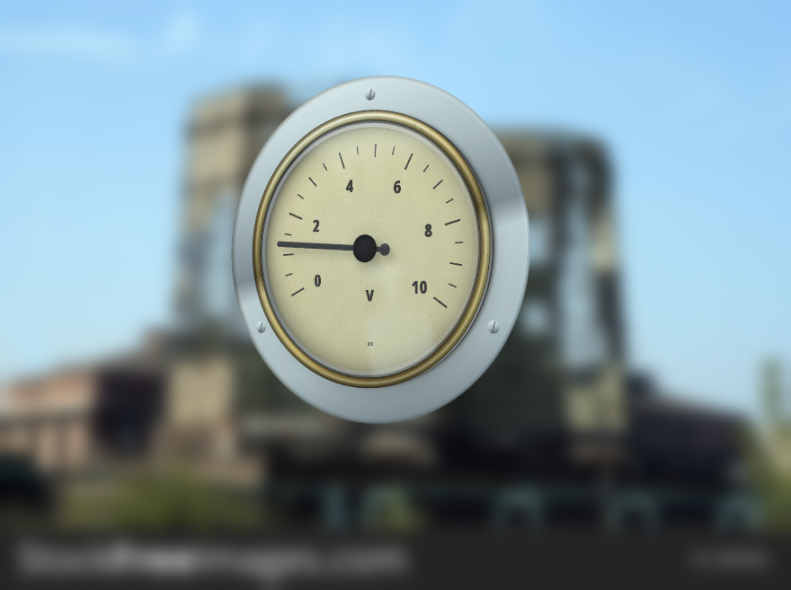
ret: 1.25,V
